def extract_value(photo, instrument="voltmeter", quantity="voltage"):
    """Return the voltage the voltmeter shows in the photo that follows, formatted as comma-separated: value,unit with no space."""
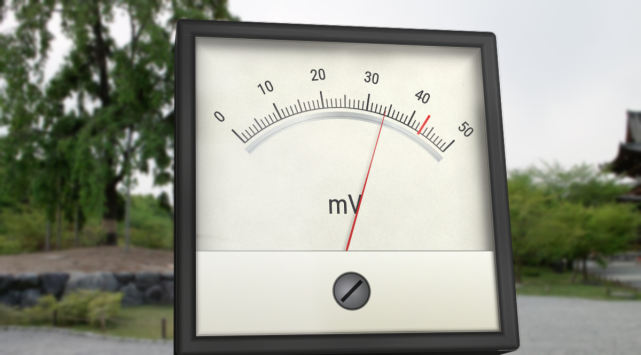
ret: 34,mV
